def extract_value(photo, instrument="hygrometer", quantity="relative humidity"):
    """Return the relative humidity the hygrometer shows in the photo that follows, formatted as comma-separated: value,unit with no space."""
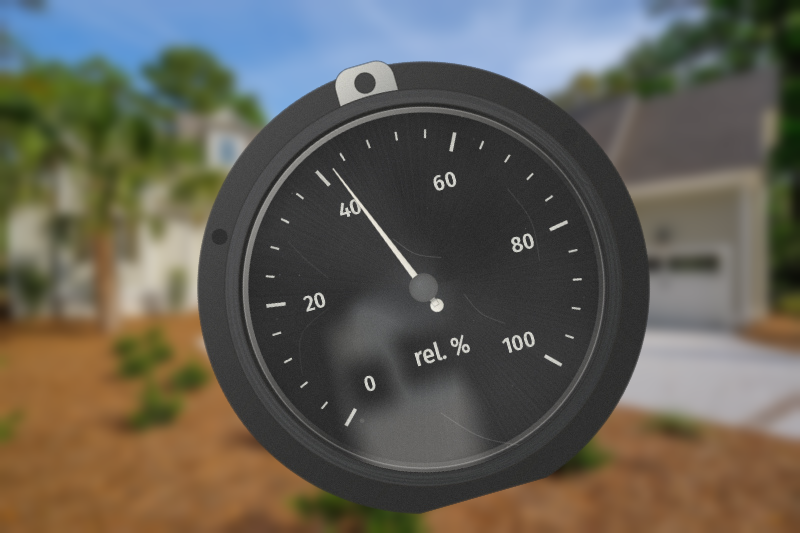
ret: 42,%
